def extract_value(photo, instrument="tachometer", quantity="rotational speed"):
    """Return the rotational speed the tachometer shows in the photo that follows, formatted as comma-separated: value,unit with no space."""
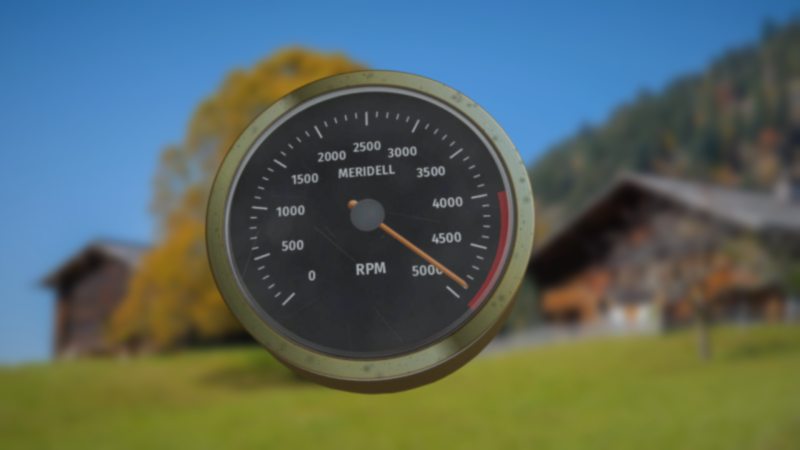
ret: 4900,rpm
